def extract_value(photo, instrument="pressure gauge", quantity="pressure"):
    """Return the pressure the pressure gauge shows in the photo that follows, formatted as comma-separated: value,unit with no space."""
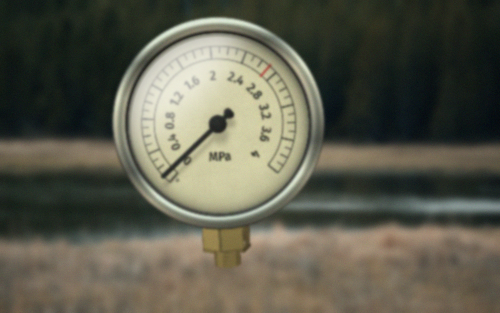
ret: 0.1,MPa
